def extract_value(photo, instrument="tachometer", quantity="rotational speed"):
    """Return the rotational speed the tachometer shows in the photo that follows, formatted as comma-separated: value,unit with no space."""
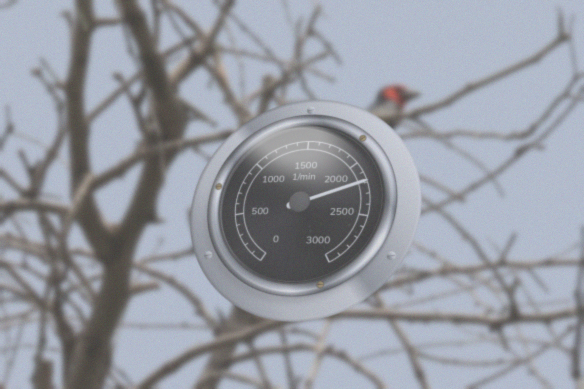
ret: 2200,rpm
